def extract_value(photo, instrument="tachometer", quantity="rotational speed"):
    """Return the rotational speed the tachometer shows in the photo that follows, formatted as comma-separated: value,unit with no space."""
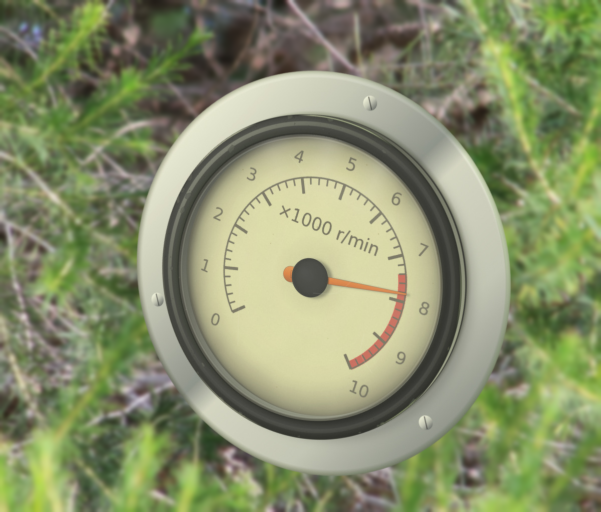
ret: 7800,rpm
